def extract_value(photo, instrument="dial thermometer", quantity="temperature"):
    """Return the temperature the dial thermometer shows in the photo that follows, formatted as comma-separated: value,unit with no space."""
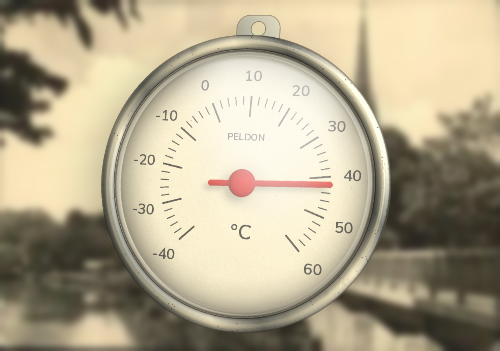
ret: 42,°C
